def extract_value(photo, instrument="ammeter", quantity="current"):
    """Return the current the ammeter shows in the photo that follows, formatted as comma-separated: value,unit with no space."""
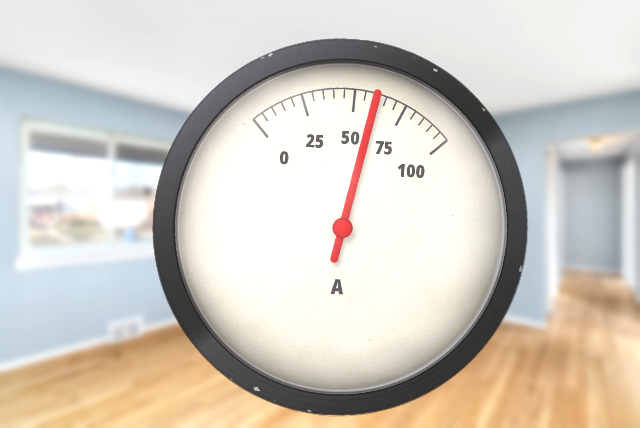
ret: 60,A
